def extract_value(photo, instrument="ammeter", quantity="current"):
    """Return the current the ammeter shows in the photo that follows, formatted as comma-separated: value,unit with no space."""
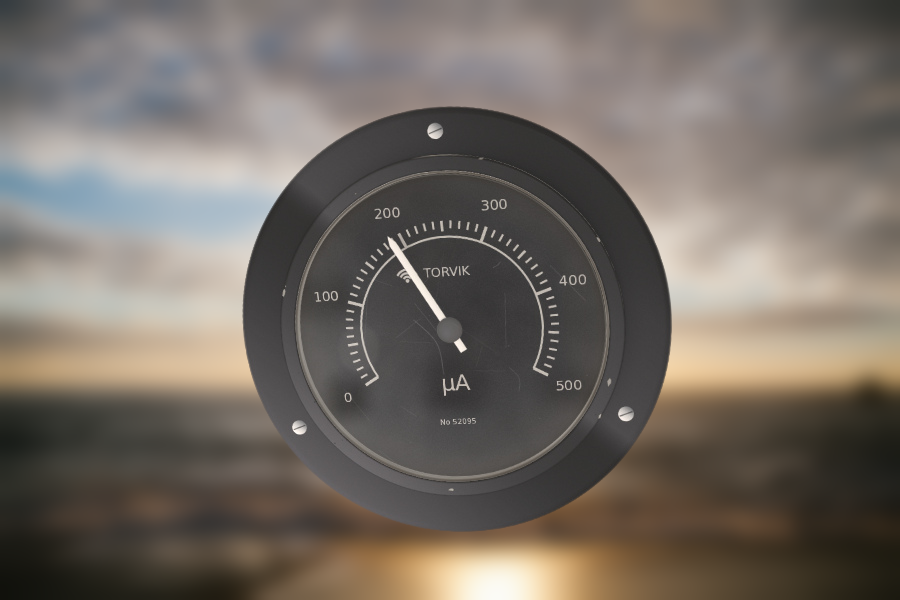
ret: 190,µA
